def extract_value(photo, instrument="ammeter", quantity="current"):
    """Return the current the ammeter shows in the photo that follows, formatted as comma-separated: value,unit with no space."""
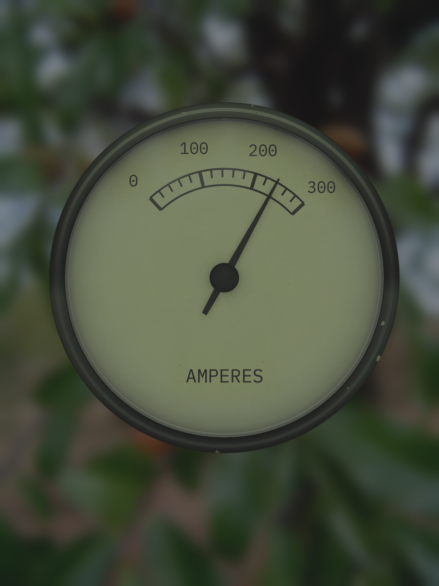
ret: 240,A
